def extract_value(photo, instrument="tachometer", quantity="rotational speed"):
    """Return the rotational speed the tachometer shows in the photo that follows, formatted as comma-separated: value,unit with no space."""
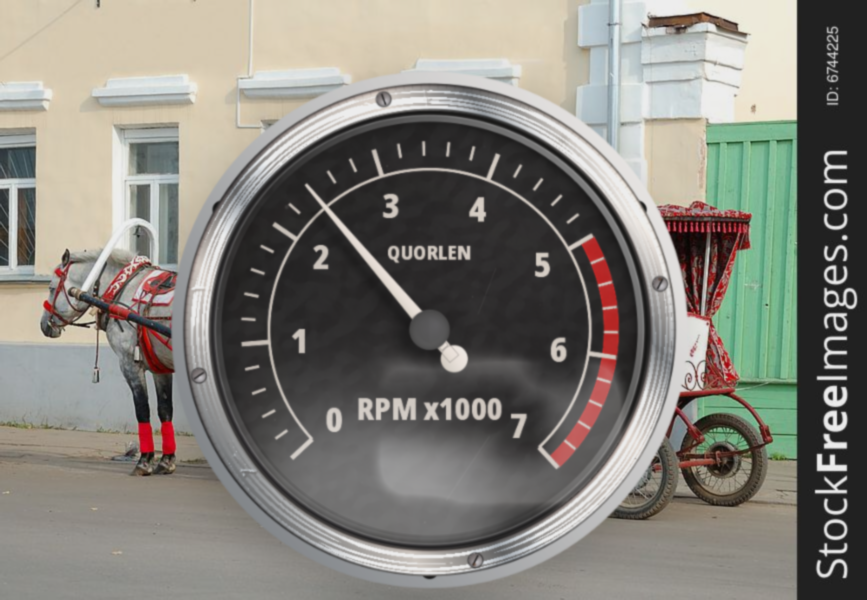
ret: 2400,rpm
